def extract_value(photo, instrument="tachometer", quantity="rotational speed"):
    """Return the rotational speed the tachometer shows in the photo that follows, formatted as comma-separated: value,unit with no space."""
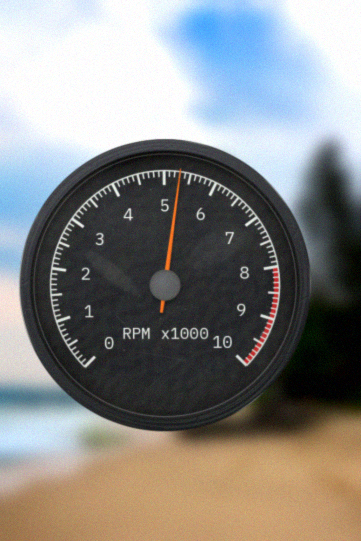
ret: 5300,rpm
